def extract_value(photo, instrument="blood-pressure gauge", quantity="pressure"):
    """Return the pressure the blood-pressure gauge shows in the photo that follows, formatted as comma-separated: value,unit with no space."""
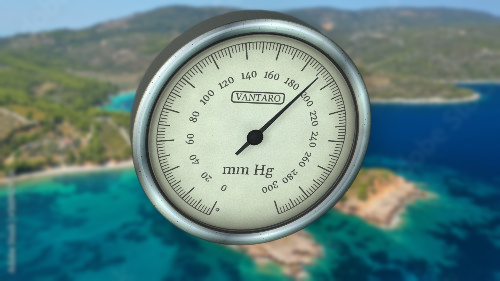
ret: 190,mmHg
